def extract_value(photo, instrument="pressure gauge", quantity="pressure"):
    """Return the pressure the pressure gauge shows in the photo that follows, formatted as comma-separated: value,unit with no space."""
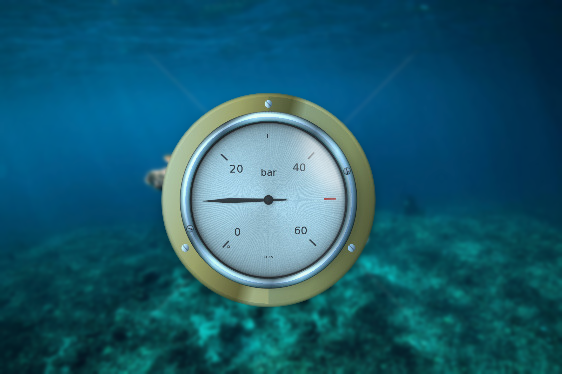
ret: 10,bar
